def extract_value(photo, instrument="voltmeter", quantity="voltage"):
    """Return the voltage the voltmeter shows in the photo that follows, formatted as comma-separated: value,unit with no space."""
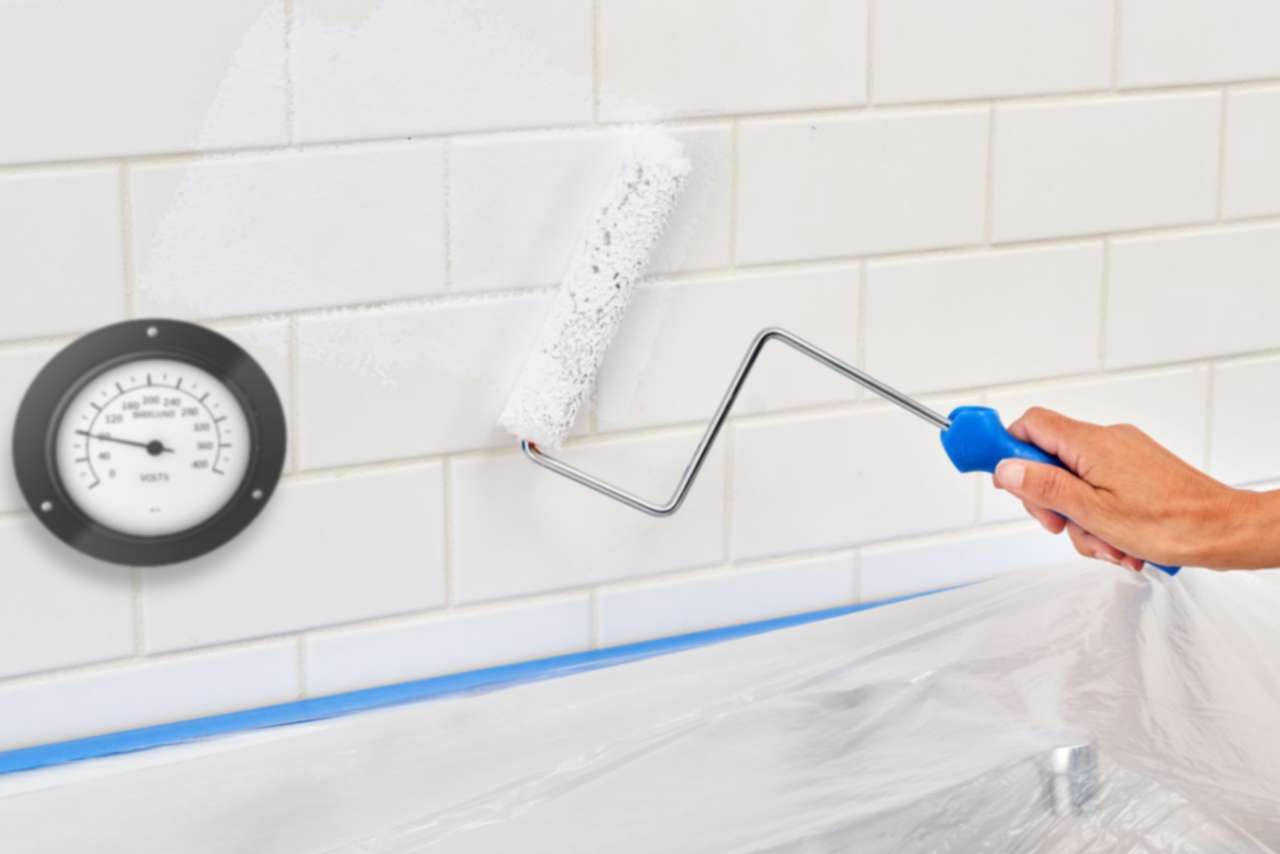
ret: 80,V
